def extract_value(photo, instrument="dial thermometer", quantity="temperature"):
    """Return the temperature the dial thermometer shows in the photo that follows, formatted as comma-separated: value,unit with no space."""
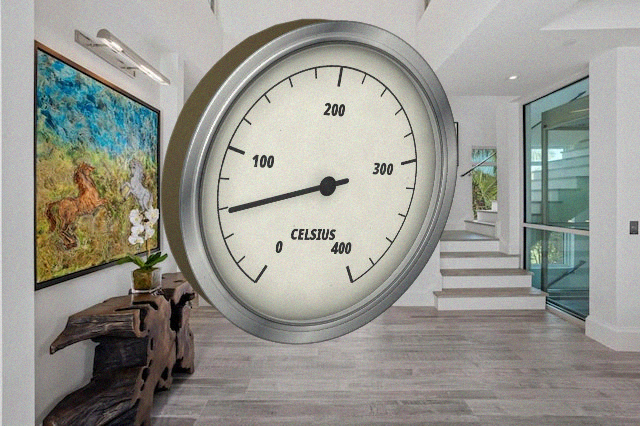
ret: 60,°C
